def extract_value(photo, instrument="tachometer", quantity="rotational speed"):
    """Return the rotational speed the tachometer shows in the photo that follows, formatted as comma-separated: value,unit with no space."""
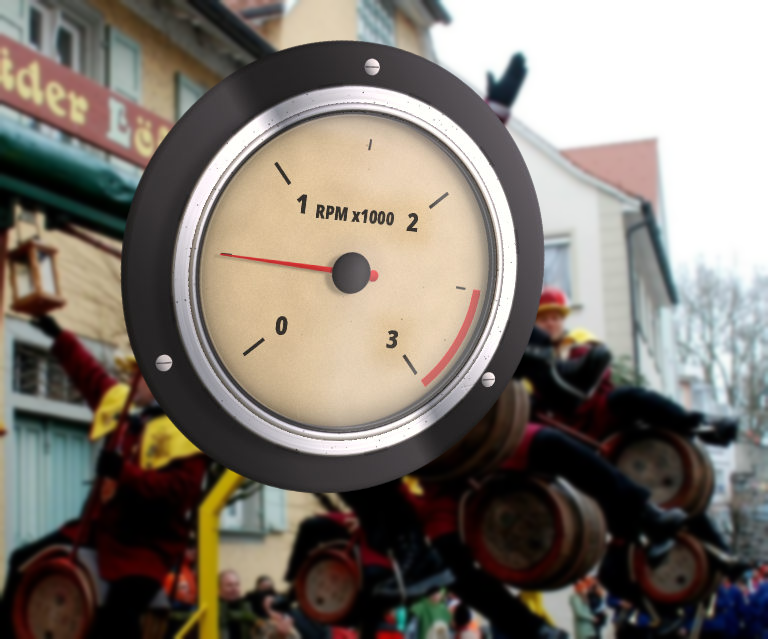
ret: 500,rpm
